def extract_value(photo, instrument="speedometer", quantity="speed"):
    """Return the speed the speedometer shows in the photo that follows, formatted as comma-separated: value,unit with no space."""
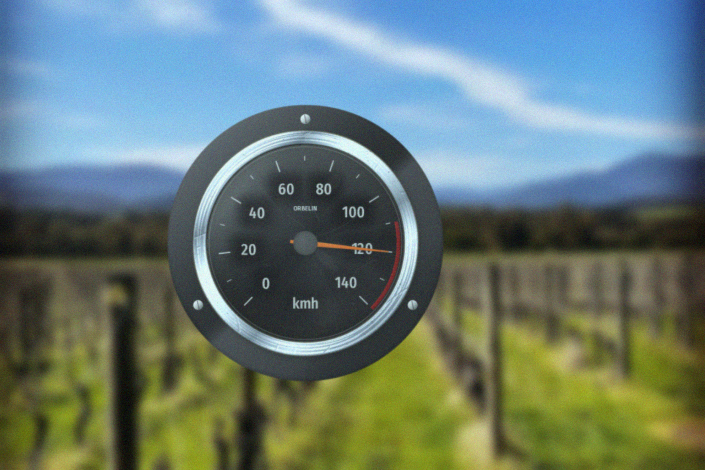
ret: 120,km/h
